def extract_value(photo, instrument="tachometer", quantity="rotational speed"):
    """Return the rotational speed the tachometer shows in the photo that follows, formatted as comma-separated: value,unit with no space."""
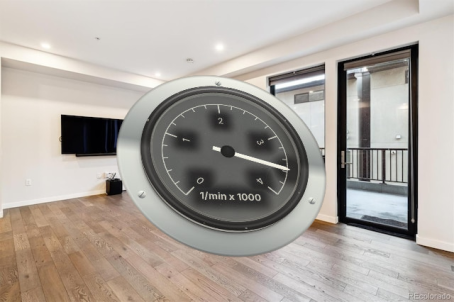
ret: 3600,rpm
